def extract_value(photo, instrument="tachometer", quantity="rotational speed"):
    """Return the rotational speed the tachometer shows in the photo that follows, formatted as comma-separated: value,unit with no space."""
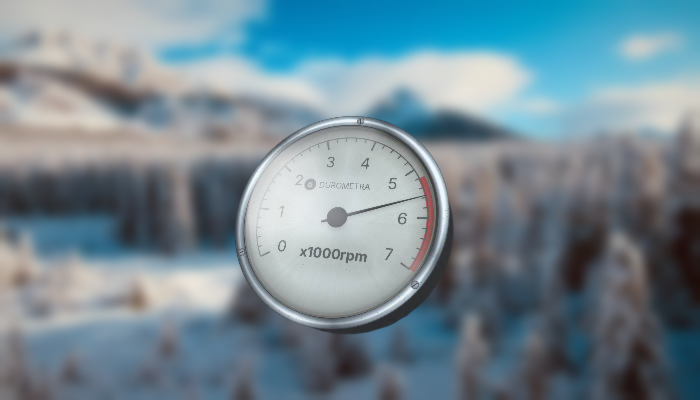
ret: 5600,rpm
